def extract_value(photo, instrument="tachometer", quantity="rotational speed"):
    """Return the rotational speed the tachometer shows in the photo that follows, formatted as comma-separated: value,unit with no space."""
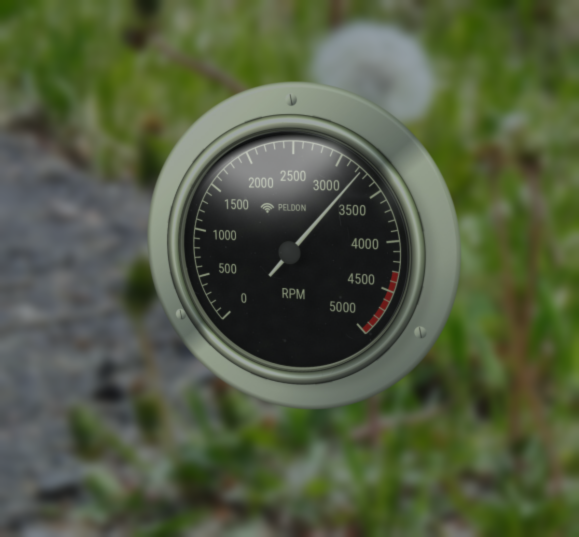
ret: 3250,rpm
